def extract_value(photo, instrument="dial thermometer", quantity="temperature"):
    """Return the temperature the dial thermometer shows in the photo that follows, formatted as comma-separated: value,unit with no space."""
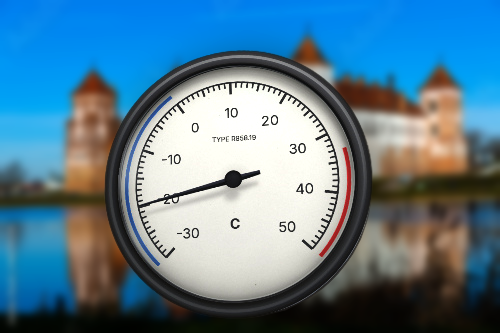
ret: -20,°C
